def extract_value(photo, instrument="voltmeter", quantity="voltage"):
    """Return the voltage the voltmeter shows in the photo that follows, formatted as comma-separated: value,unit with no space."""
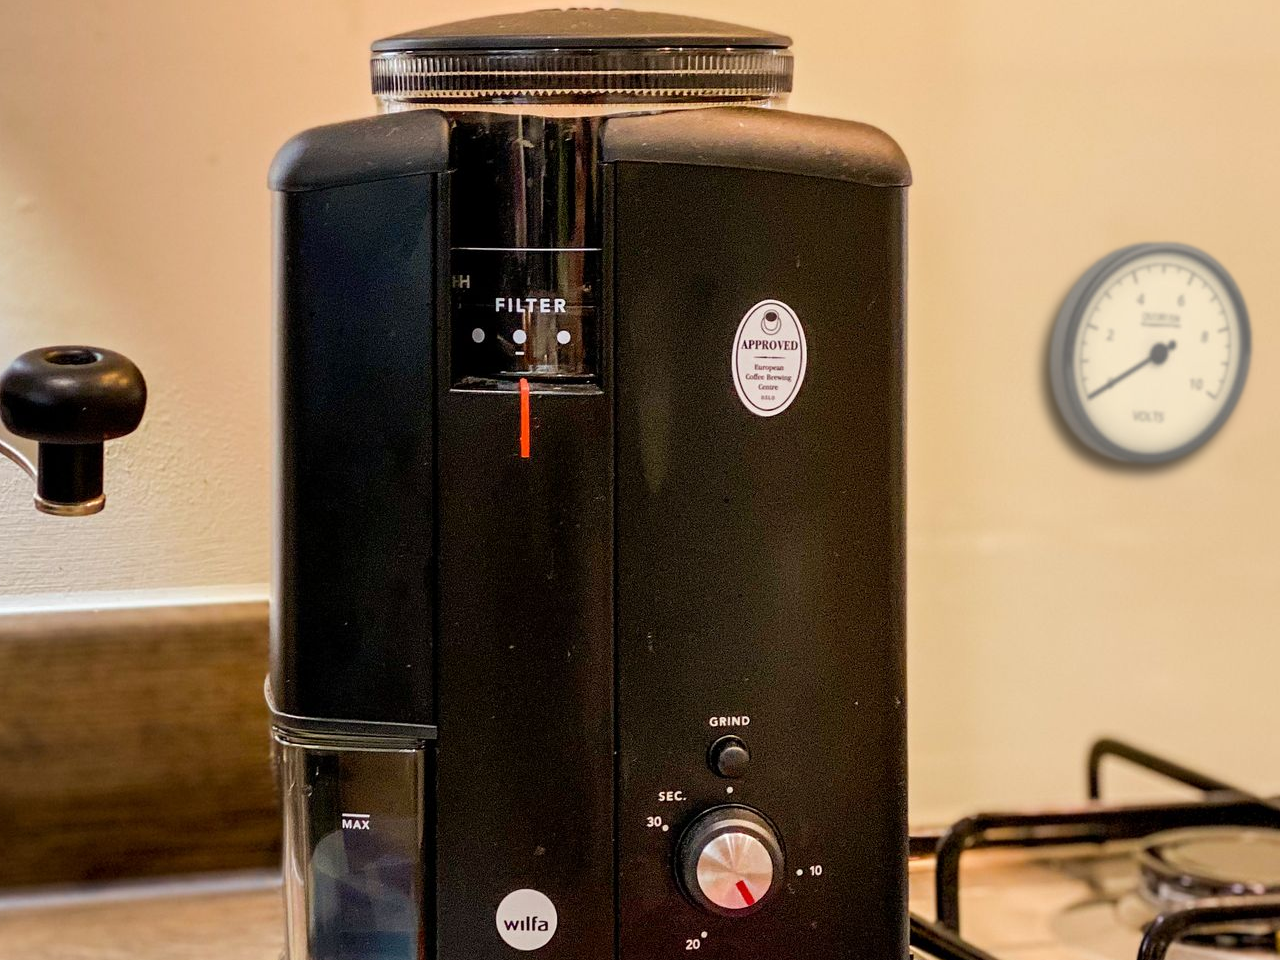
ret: 0,V
